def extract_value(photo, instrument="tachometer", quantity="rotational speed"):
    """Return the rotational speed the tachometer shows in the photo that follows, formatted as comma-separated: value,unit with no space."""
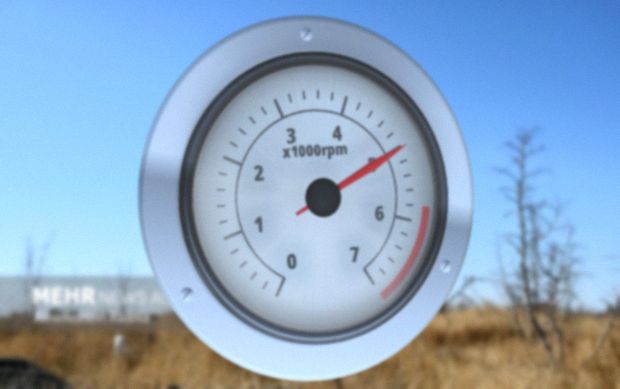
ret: 5000,rpm
